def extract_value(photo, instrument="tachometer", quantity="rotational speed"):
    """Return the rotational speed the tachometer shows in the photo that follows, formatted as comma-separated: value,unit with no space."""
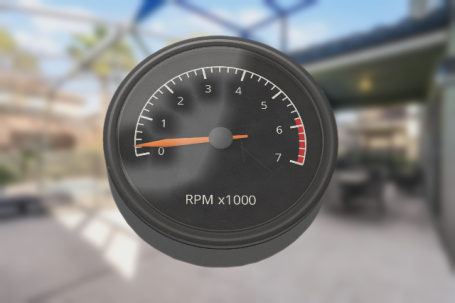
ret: 200,rpm
